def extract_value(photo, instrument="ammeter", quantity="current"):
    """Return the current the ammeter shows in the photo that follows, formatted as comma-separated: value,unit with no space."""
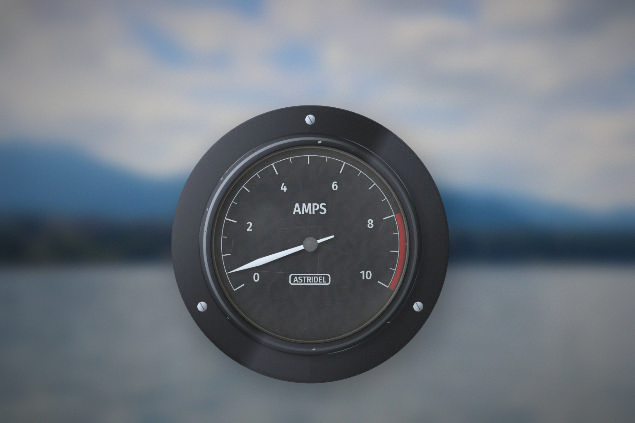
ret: 0.5,A
